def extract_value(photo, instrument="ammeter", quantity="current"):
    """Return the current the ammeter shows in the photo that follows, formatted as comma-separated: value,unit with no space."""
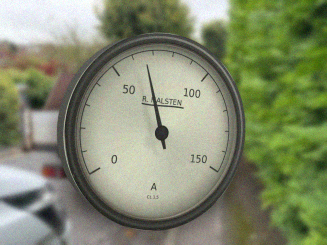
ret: 65,A
